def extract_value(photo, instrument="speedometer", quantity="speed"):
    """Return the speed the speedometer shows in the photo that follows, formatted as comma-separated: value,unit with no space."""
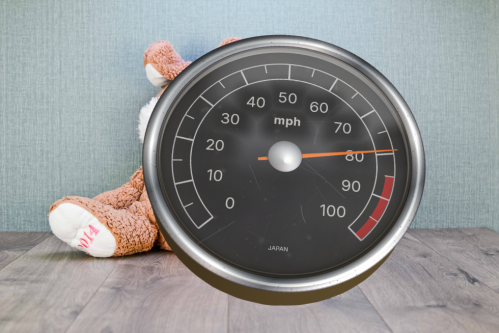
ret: 80,mph
